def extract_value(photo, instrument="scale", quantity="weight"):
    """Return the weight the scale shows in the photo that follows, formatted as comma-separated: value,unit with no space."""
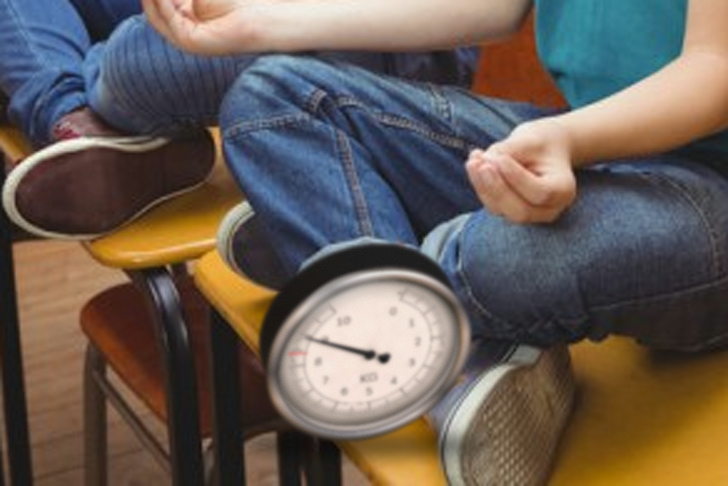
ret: 9,kg
